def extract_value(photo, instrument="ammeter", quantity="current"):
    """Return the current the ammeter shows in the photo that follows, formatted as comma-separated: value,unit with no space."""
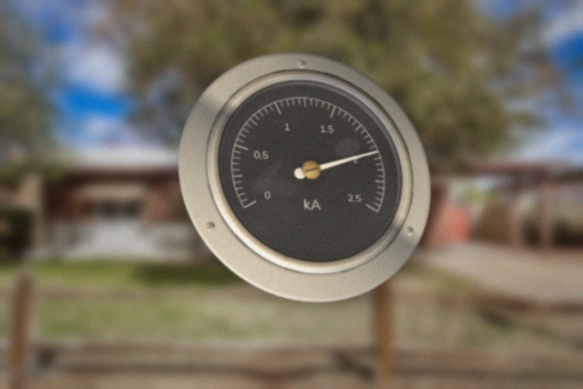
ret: 2,kA
